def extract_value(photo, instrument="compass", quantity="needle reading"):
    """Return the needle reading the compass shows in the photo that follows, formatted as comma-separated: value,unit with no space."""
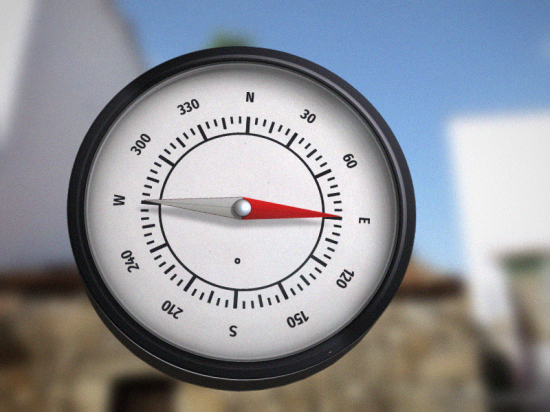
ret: 90,°
